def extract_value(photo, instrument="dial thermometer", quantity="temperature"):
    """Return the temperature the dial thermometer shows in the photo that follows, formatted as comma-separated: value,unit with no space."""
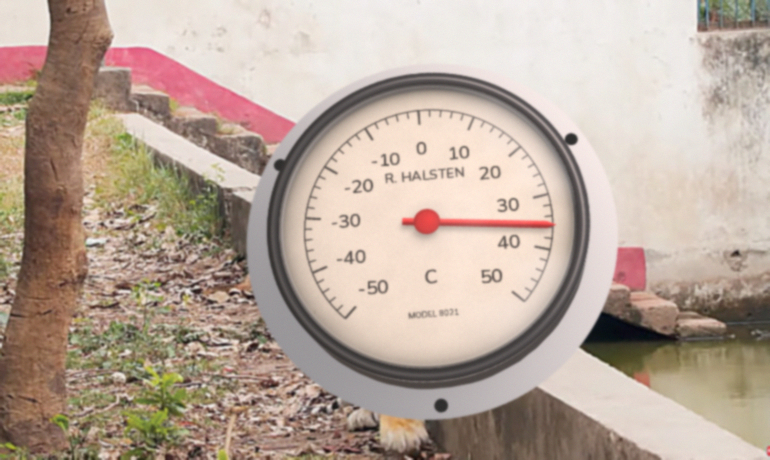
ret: 36,°C
